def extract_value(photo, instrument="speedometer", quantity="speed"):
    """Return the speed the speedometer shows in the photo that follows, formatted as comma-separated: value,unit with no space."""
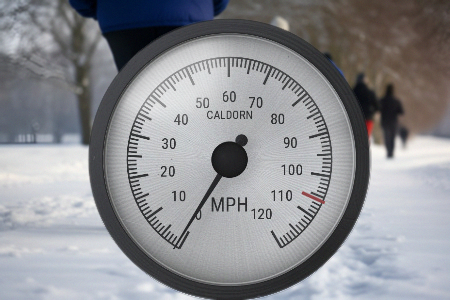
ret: 1,mph
